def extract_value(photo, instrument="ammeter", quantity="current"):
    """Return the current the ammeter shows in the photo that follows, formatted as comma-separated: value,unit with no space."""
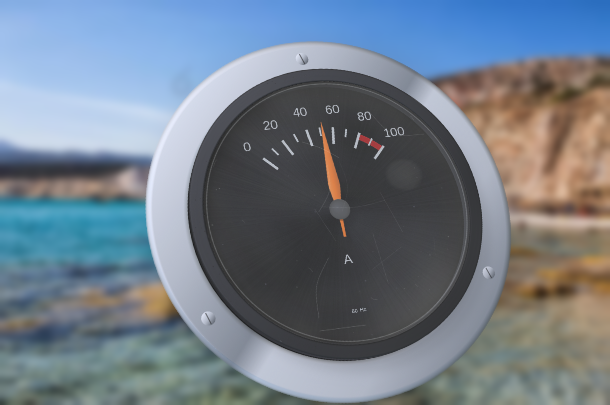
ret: 50,A
